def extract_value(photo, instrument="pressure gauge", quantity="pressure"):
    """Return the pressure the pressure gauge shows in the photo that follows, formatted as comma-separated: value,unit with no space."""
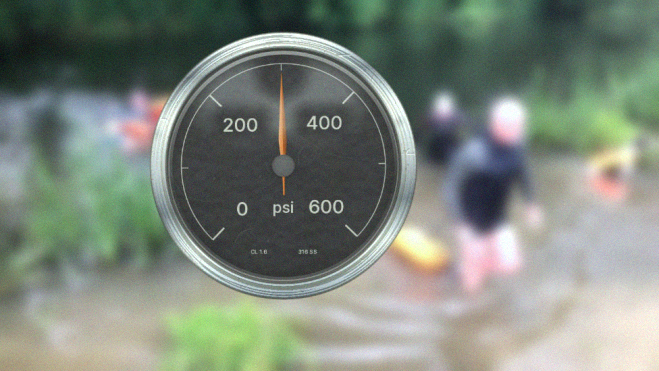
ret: 300,psi
